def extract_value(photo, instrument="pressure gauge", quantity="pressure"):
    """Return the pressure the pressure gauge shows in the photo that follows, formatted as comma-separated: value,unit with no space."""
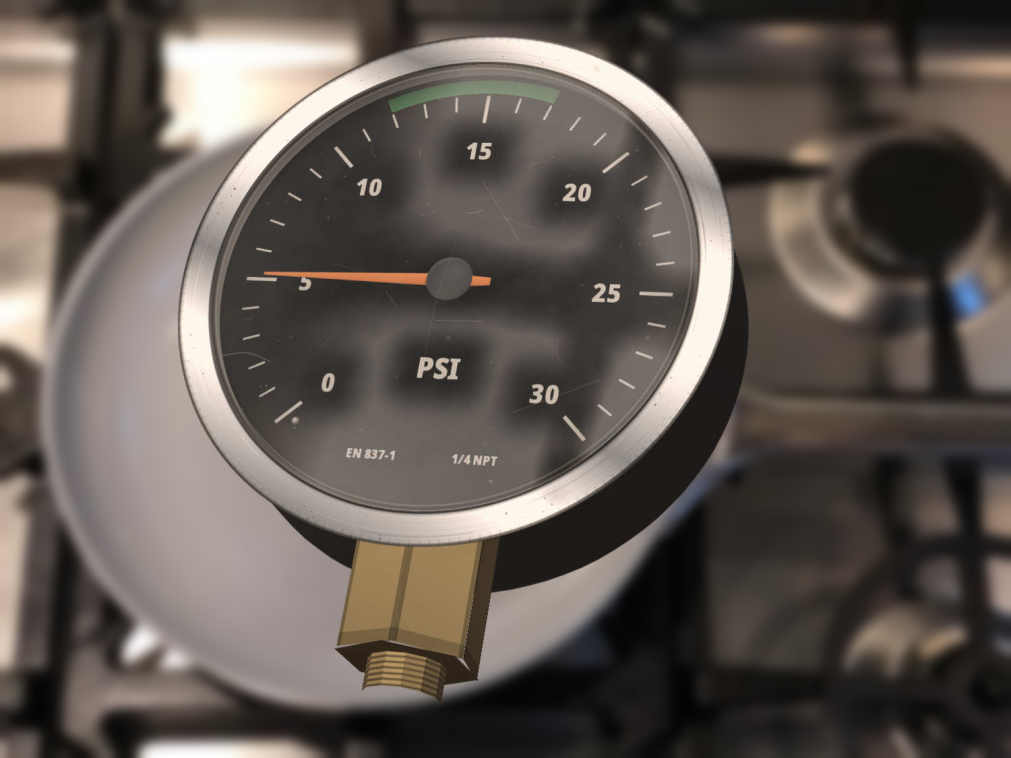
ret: 5,psi
